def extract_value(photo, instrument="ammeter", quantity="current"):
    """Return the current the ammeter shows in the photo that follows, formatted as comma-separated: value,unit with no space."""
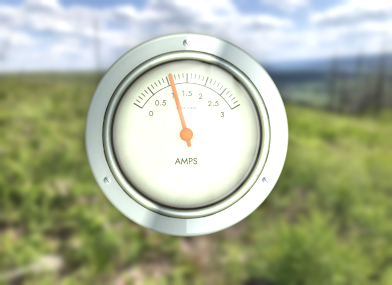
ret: 1.1,A
